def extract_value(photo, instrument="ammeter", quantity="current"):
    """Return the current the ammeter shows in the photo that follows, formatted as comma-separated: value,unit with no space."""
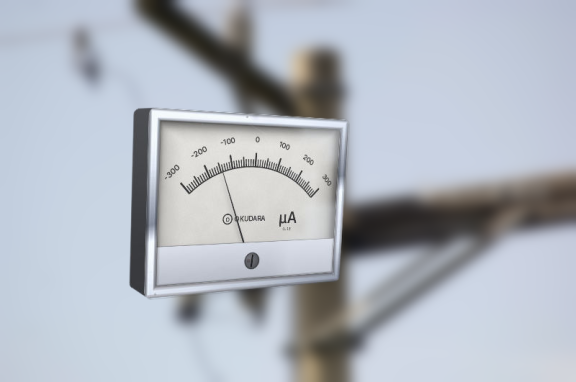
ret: -150,µA
